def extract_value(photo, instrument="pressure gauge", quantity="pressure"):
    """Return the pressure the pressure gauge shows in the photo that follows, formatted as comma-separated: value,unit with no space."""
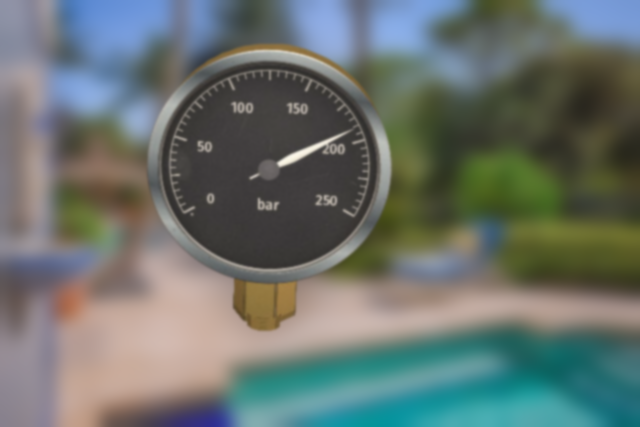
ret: 190,bar
